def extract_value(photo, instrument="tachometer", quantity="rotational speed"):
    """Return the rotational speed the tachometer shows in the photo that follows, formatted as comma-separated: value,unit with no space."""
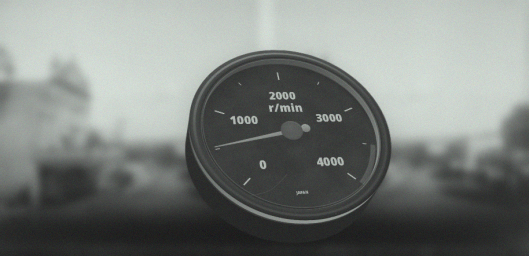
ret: 500,rpm
